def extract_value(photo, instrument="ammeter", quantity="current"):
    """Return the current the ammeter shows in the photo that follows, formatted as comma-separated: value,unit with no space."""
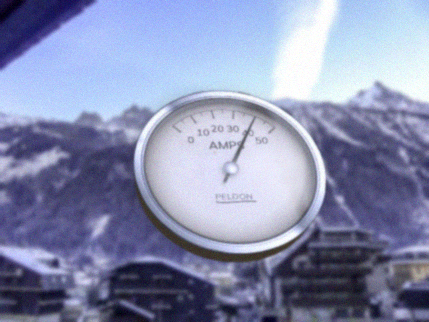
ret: 40,A
